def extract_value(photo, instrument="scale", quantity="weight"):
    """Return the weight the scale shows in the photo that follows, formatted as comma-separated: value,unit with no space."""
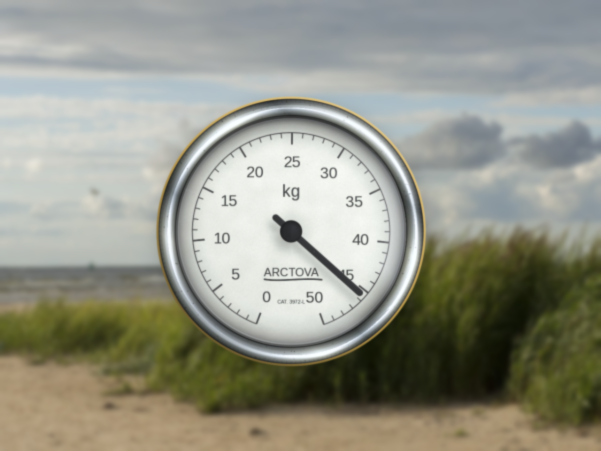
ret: 45.5,kg
